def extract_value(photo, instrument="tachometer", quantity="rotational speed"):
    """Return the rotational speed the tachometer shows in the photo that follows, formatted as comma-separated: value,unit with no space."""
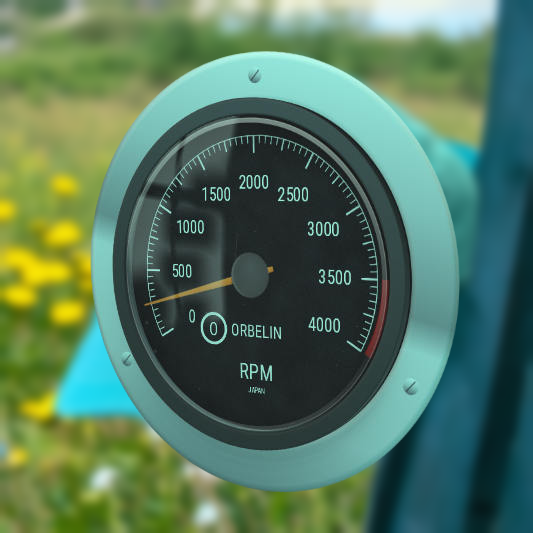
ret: 250,rpm
